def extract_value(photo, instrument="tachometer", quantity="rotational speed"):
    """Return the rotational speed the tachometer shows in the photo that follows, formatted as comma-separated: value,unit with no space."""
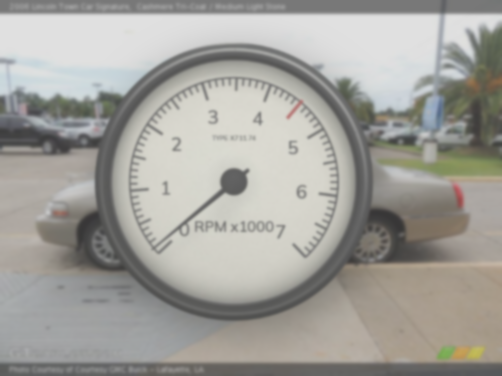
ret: 100,rpm
